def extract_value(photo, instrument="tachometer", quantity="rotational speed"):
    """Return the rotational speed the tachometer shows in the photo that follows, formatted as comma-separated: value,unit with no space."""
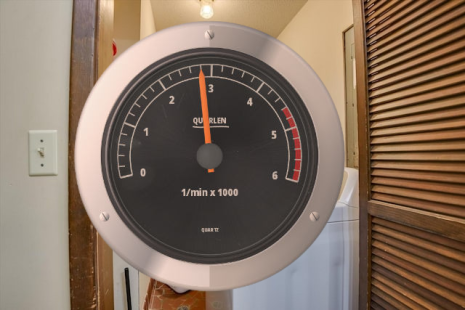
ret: 2800,rpm
